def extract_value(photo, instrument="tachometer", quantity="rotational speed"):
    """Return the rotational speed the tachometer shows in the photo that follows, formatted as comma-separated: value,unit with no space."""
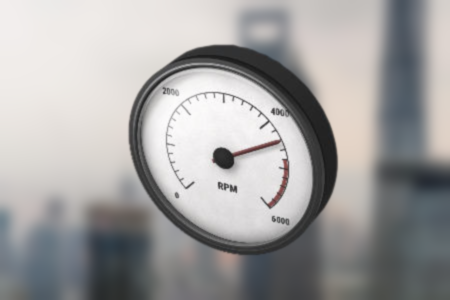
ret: 4400,rpm
